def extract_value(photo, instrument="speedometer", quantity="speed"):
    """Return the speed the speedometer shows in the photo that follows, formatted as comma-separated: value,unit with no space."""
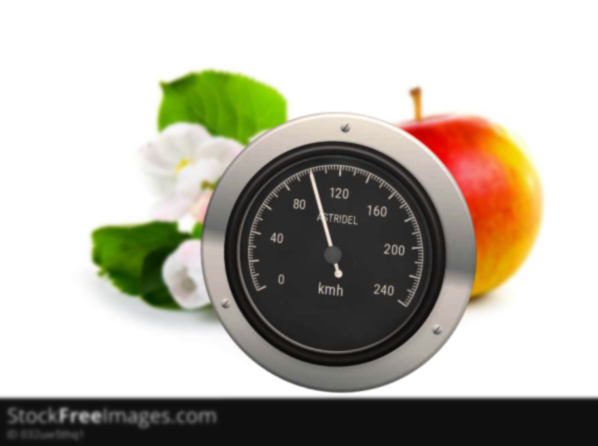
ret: 100,km/h
